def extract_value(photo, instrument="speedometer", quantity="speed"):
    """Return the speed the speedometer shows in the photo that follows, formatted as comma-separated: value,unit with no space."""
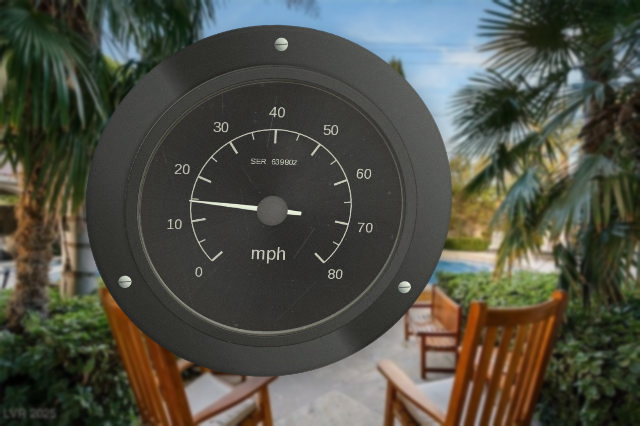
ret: 15,mph
